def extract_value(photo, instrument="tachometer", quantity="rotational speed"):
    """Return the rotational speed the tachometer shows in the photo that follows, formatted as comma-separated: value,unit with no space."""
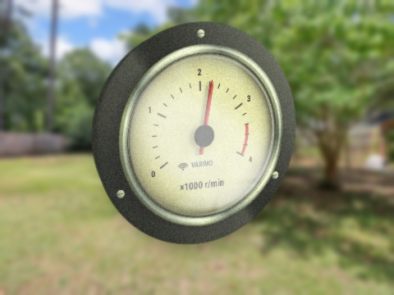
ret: 2200,rpm
